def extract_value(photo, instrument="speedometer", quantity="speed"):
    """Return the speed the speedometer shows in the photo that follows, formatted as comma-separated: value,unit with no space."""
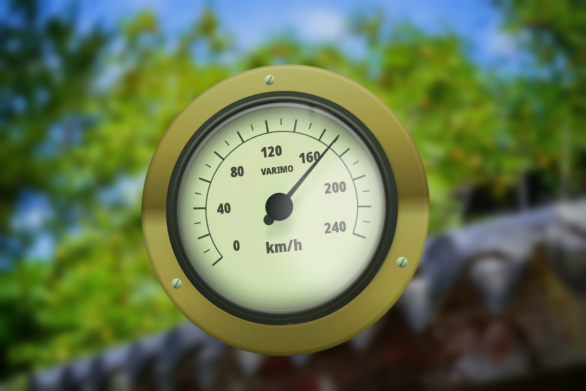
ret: 170,km/h
